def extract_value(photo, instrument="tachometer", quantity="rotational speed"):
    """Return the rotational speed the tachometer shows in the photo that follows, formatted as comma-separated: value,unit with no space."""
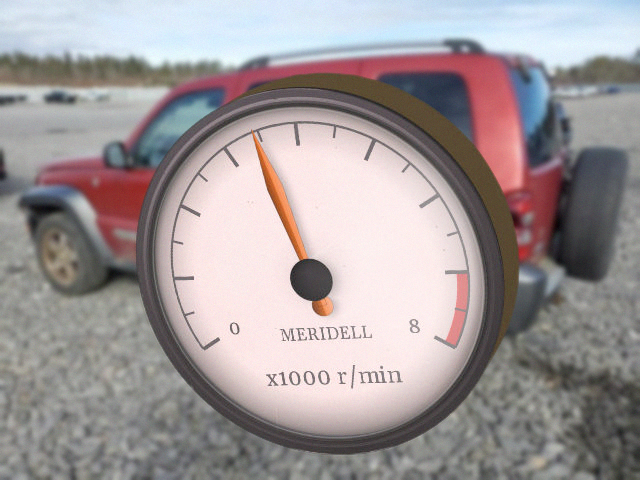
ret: 3500,rpm
